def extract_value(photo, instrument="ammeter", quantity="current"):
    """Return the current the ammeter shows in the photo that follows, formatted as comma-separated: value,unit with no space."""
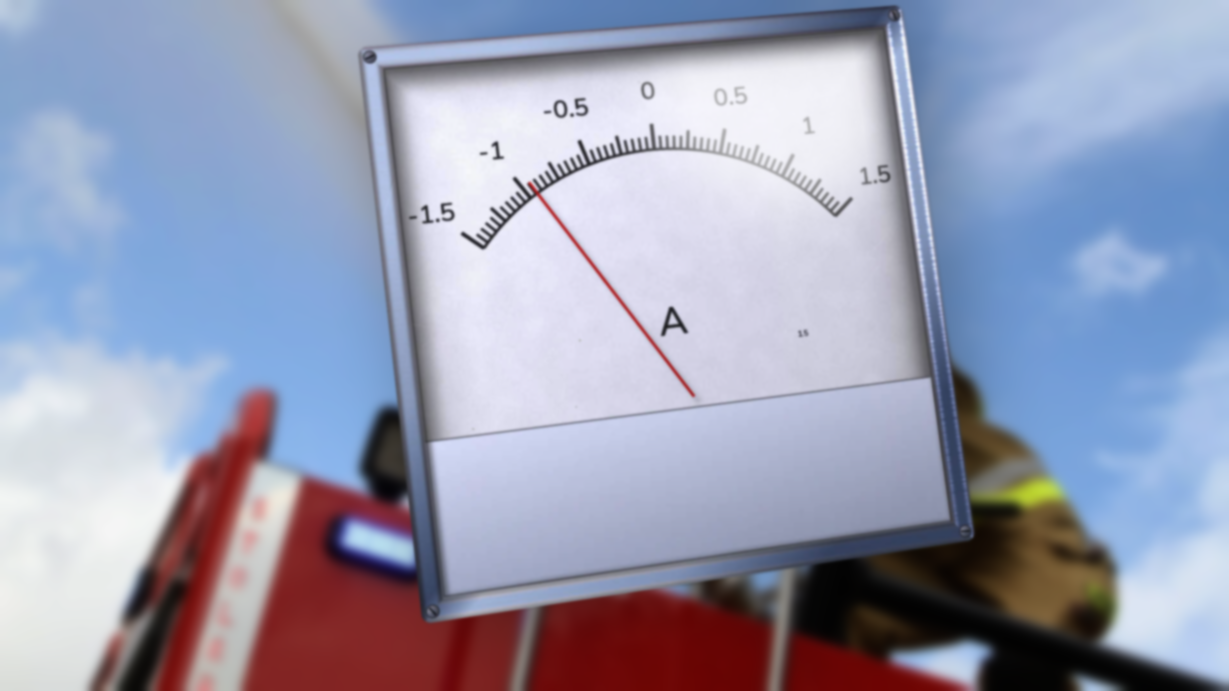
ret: -0.95,A
